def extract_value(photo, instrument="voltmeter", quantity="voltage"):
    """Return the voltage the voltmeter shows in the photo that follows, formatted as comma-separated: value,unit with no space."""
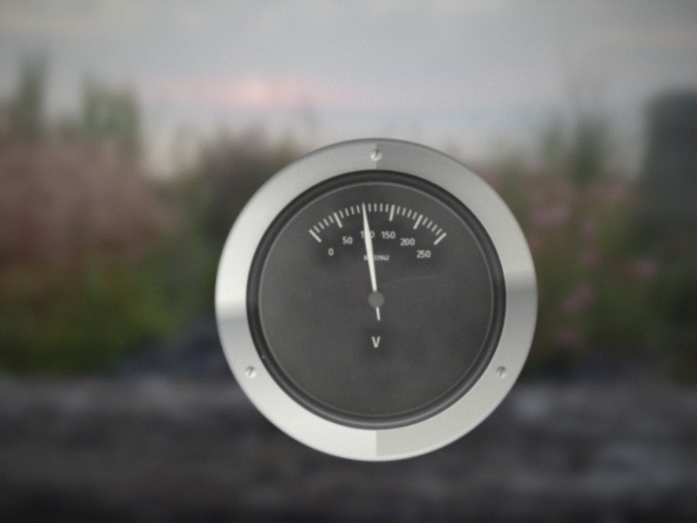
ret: 100,V
